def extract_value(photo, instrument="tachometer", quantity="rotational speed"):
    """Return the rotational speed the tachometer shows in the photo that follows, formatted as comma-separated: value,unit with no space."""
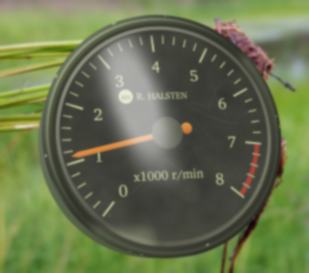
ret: 1100,rpm
